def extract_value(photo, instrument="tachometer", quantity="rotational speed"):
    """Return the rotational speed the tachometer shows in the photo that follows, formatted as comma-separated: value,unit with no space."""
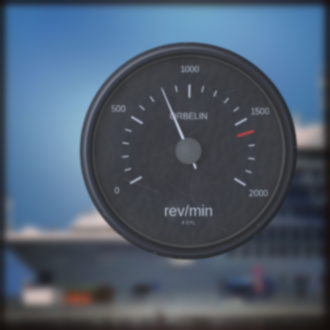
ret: 800,rpm
